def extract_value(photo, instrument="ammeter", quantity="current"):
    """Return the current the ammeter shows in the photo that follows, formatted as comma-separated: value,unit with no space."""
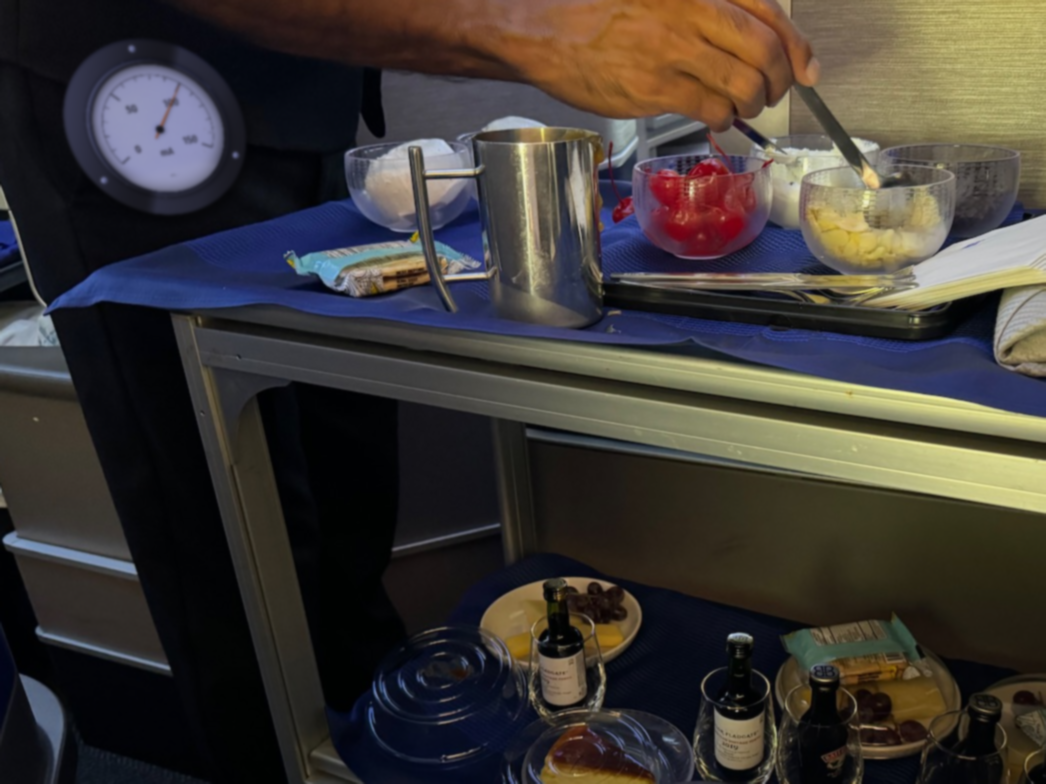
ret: 100,mA
